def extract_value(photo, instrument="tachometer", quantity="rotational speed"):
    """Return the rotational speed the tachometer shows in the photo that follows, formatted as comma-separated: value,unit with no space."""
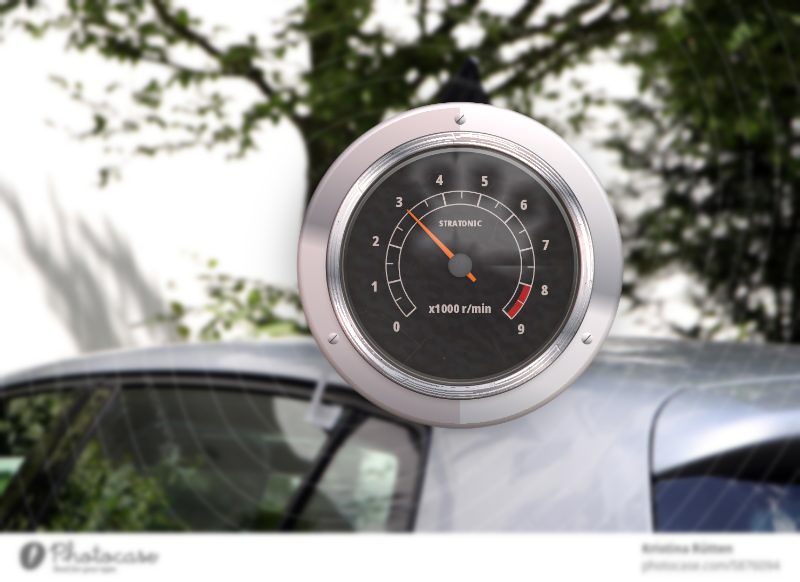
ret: 3000,rpm
